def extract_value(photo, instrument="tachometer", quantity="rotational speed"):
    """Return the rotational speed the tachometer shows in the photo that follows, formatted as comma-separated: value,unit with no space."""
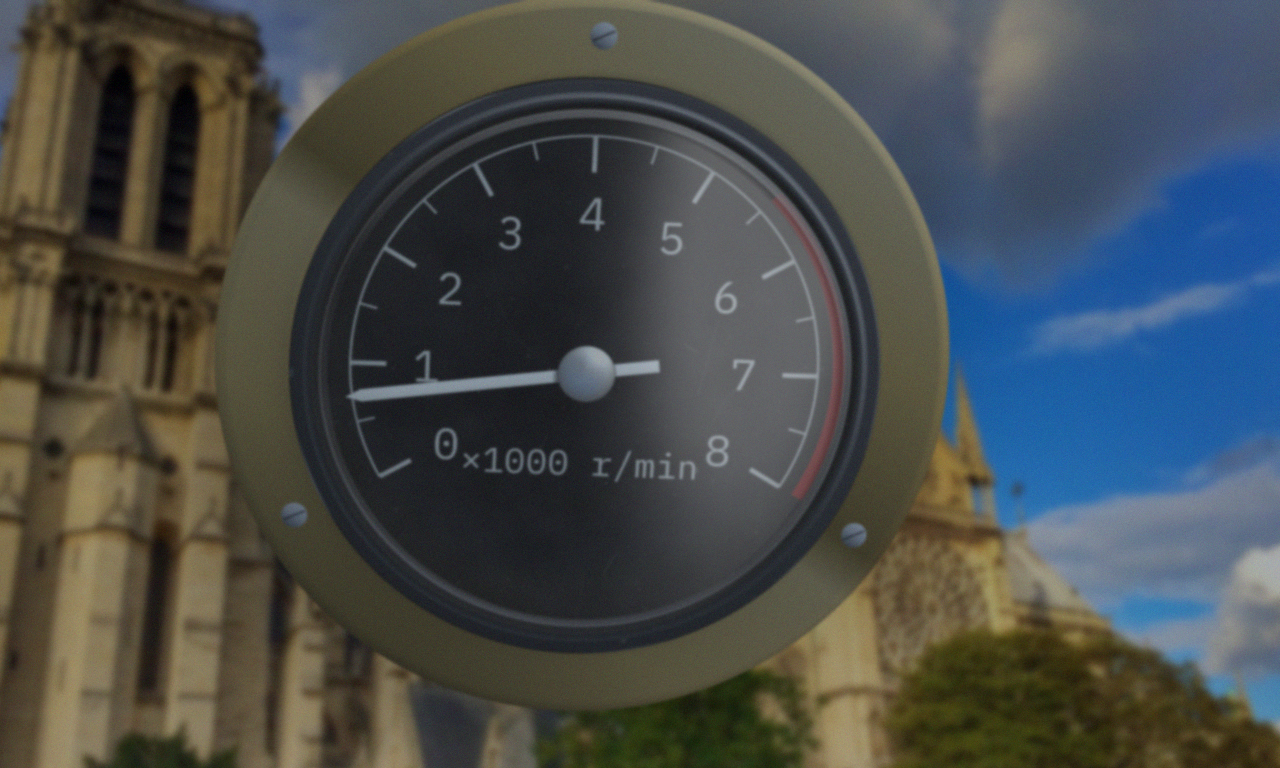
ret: 750,rpm
